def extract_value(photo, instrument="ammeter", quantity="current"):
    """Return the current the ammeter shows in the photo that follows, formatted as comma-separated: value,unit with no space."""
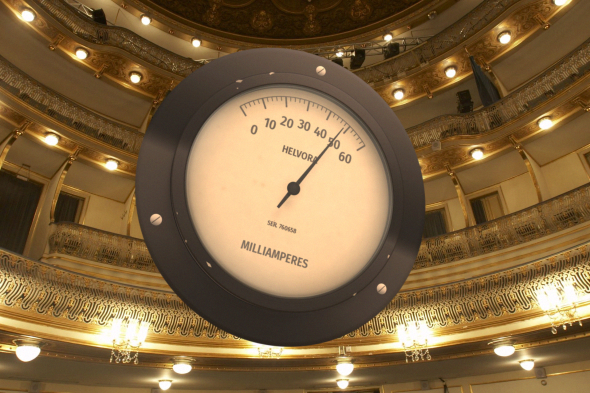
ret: 48,mA
